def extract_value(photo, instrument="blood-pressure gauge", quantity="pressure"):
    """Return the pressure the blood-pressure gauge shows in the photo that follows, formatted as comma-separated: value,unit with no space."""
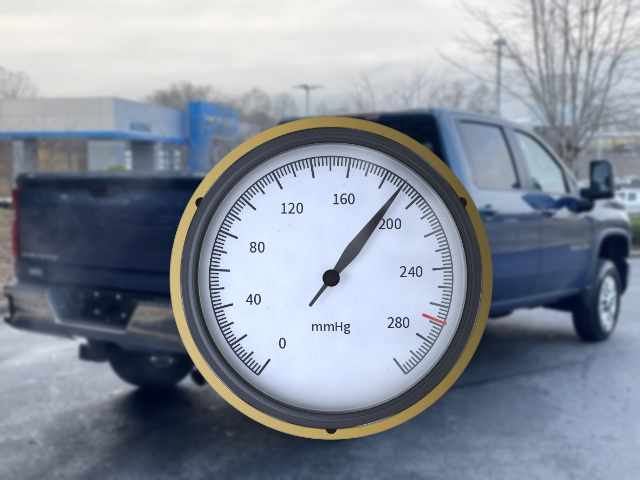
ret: 190,mmHg
